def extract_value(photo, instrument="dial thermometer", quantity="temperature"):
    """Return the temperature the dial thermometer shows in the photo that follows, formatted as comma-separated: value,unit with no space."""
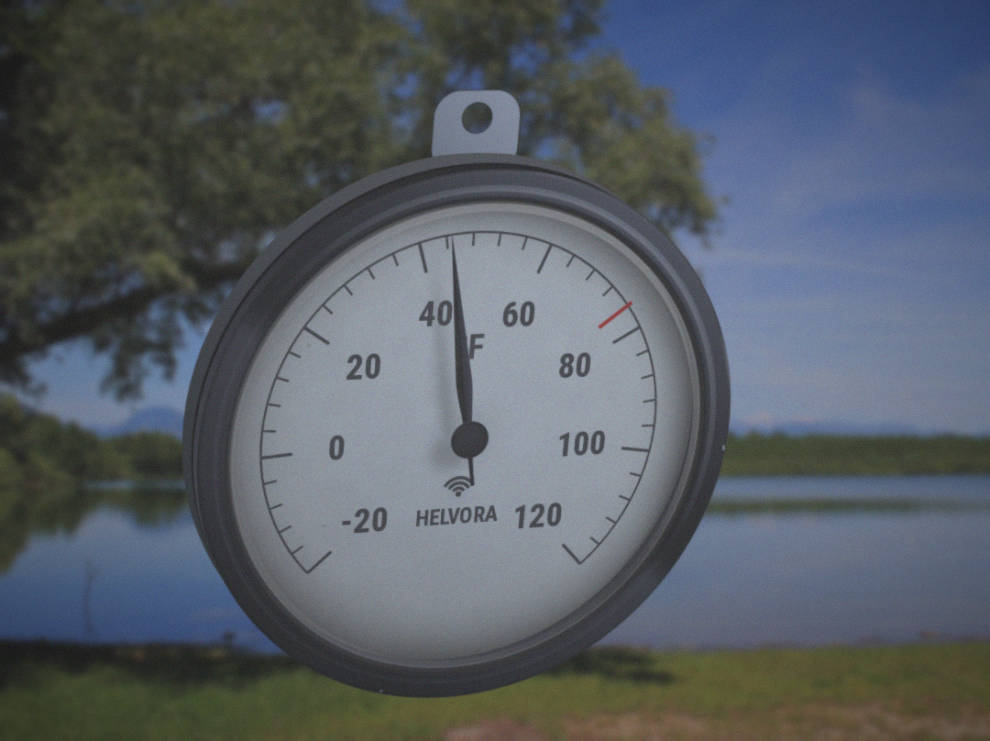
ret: 44,°F
